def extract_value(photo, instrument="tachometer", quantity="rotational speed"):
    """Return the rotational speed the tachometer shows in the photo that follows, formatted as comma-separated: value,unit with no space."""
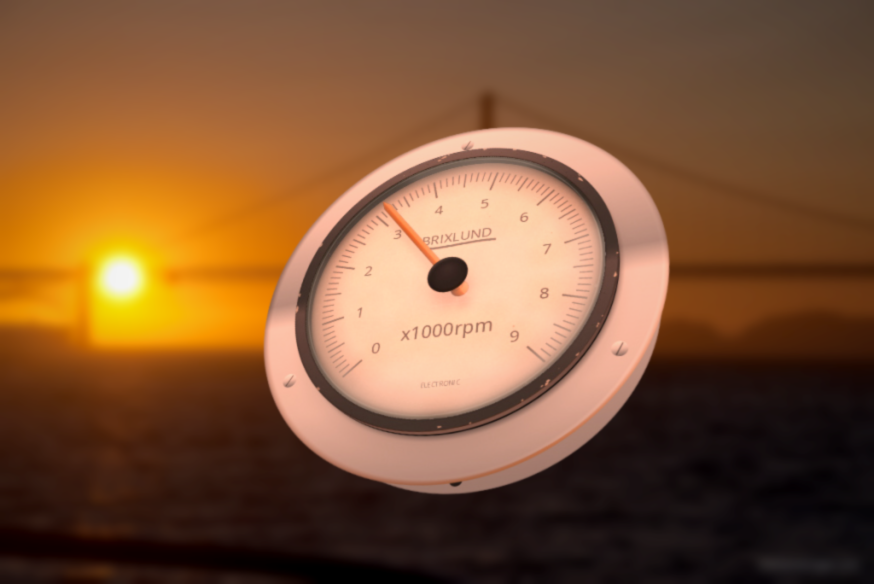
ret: 3200,rpm
